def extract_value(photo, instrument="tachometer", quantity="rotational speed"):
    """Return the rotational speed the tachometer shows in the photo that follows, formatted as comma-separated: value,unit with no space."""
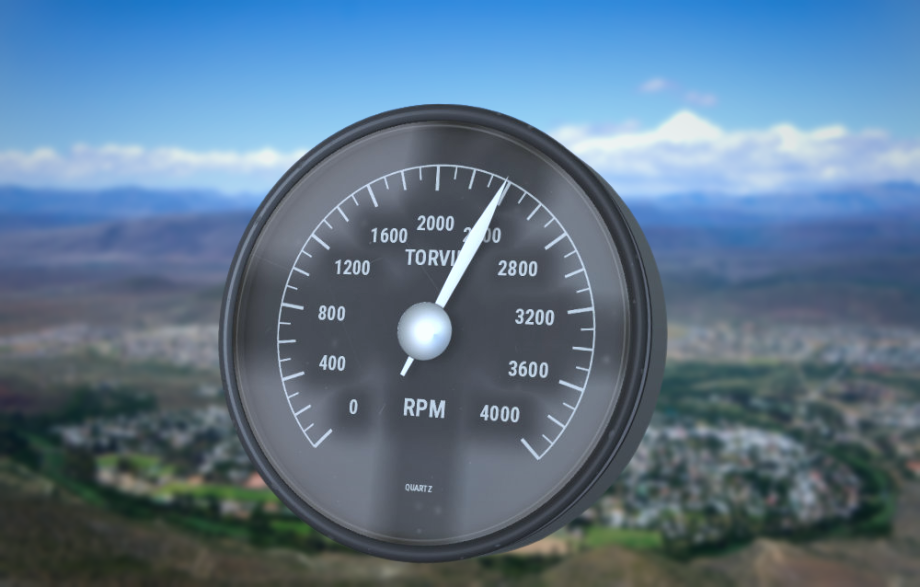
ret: 2400,rpm
